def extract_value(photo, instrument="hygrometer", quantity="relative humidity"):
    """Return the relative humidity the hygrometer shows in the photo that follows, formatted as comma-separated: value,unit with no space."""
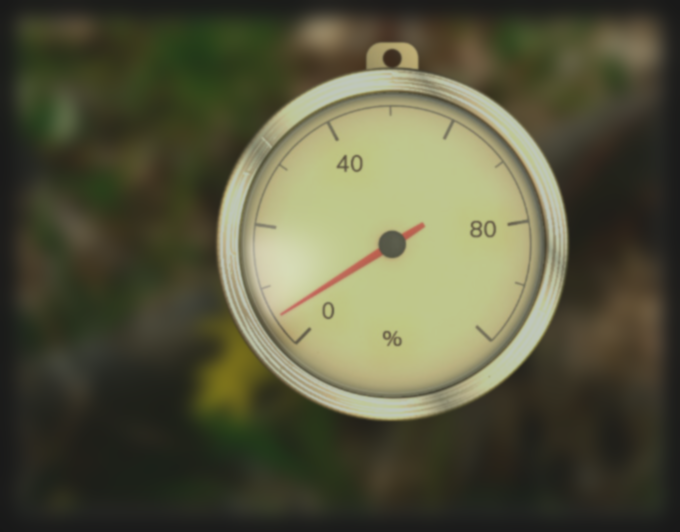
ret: 5,%
